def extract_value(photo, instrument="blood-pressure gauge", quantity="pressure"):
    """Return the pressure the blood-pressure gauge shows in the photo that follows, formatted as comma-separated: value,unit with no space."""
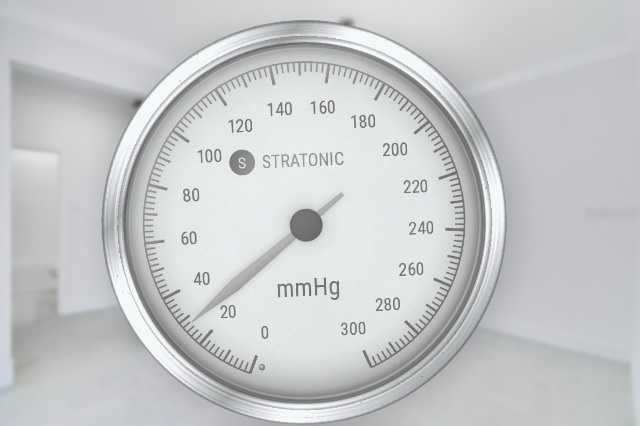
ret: 28,mmHg
